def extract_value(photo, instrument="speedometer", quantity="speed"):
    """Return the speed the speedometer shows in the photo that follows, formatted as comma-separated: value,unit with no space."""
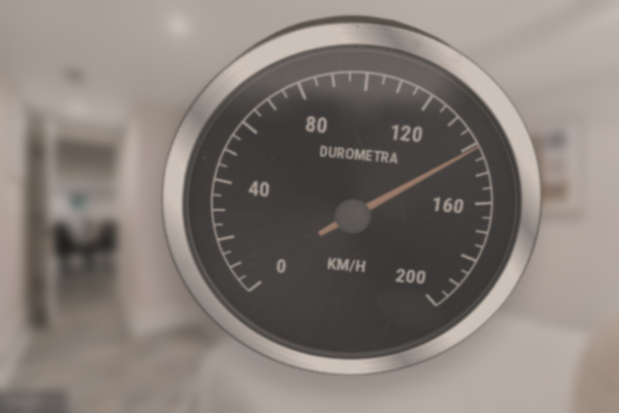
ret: 140,km/h
